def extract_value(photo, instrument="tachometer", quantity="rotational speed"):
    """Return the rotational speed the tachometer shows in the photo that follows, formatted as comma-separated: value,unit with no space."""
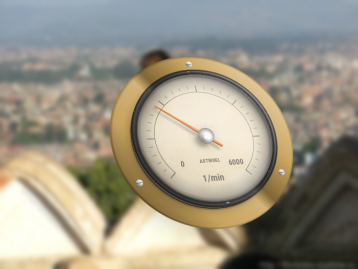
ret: 1800,rpm
